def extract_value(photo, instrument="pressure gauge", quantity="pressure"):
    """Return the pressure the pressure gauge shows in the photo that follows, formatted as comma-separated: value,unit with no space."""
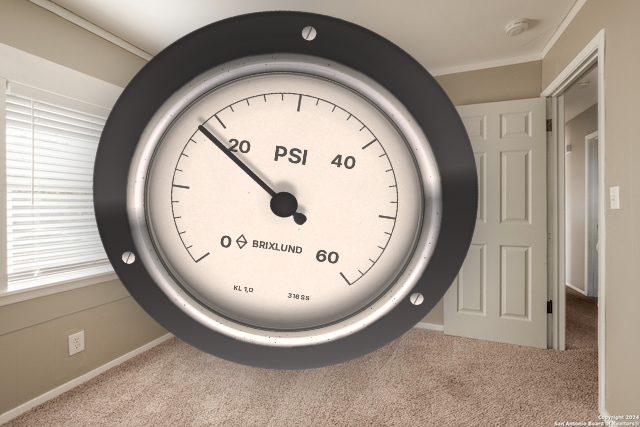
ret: 18,psi
